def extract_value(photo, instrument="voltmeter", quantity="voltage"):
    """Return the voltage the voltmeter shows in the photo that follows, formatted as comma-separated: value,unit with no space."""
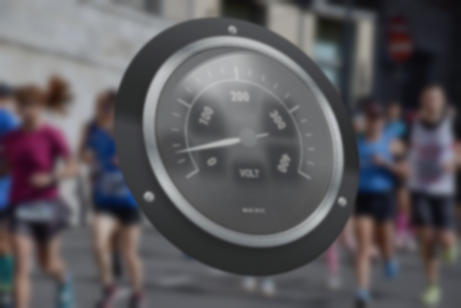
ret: 30,V
